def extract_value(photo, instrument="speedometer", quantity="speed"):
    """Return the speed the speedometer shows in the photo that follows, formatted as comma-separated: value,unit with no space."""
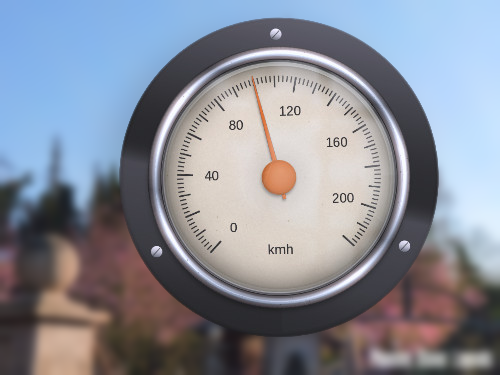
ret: 100,km/h
